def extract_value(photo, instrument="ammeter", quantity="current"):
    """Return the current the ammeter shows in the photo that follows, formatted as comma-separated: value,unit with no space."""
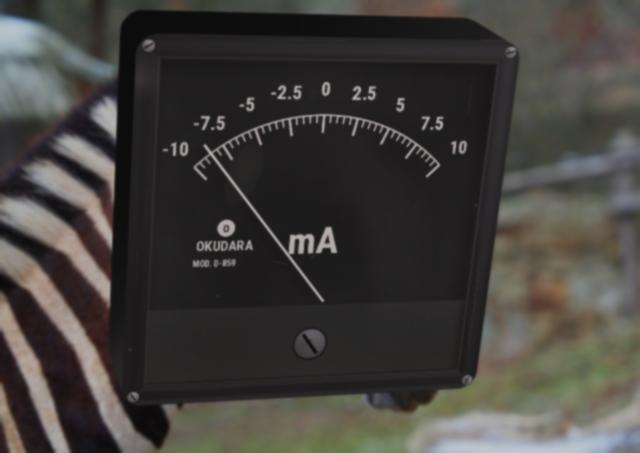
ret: -8.5,mA
